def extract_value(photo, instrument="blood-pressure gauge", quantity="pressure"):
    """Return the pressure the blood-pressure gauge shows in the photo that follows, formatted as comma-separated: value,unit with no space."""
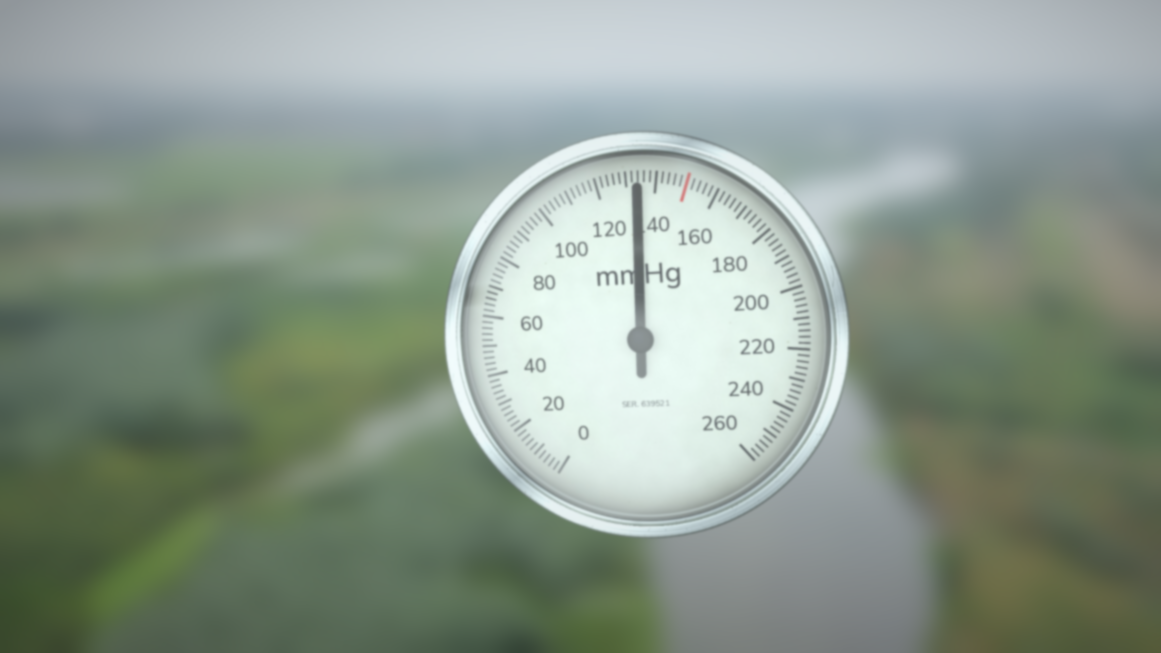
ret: 134,mmHg
